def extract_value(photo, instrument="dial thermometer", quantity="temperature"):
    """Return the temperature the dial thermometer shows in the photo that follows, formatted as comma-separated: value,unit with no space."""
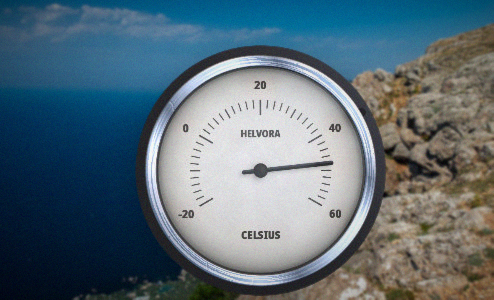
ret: 48,°C
